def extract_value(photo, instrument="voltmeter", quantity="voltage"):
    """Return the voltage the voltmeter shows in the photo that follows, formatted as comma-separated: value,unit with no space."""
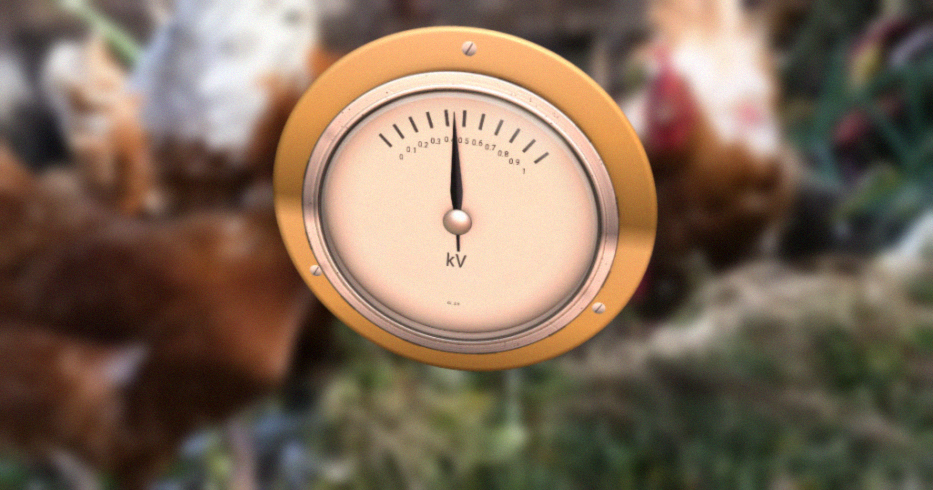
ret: 0.45,kV
